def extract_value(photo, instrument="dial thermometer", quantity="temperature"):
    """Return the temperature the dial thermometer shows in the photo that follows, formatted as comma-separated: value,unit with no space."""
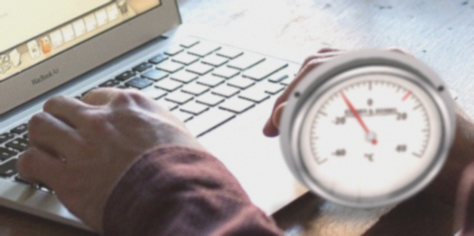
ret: -10,°C
